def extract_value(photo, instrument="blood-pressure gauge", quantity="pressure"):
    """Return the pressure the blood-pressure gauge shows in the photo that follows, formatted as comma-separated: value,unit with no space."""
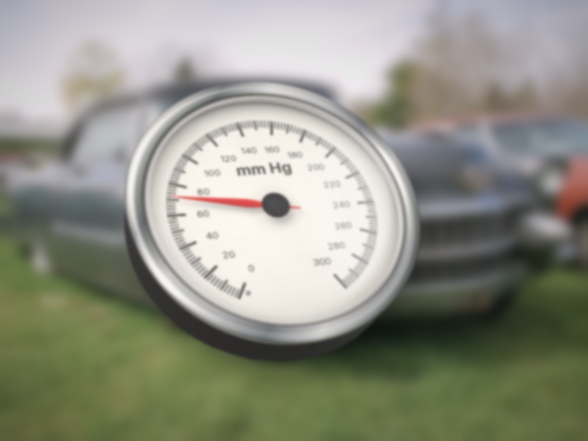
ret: 70,mmHg
